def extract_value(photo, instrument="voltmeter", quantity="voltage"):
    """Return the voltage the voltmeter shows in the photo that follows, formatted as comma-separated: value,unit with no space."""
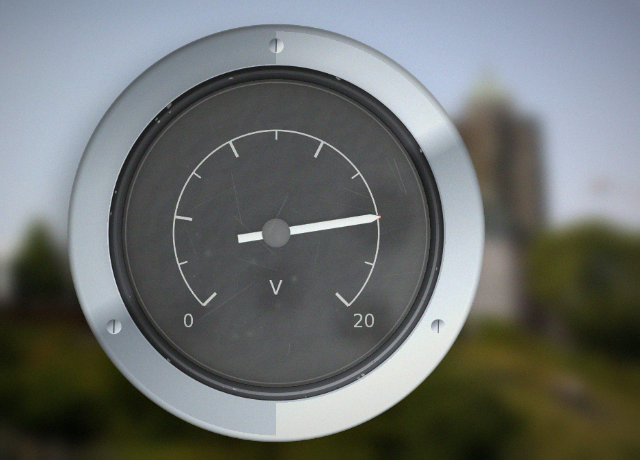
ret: 16,V
